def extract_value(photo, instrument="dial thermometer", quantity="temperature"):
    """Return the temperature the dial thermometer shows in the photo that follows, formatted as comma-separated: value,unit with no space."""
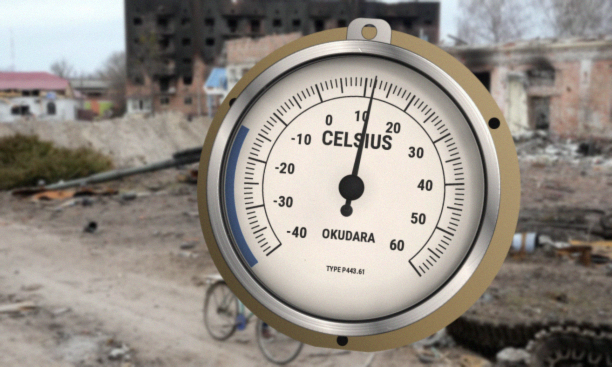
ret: 12,°C
